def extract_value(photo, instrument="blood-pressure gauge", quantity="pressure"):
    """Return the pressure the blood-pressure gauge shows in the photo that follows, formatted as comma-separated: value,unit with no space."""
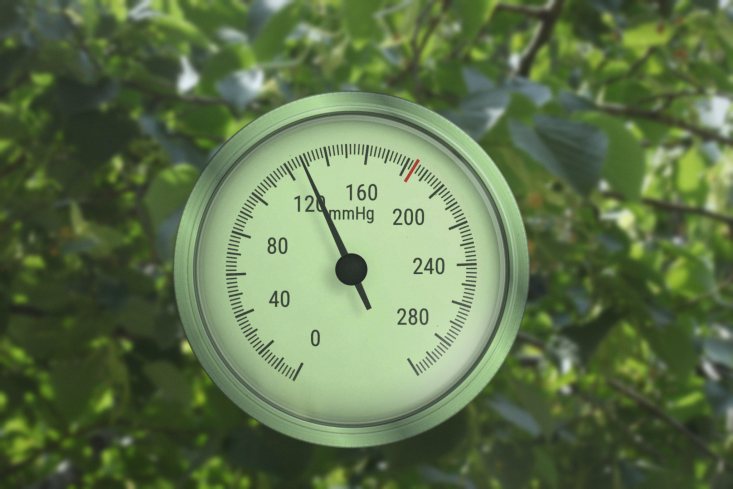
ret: 128,mmHg
